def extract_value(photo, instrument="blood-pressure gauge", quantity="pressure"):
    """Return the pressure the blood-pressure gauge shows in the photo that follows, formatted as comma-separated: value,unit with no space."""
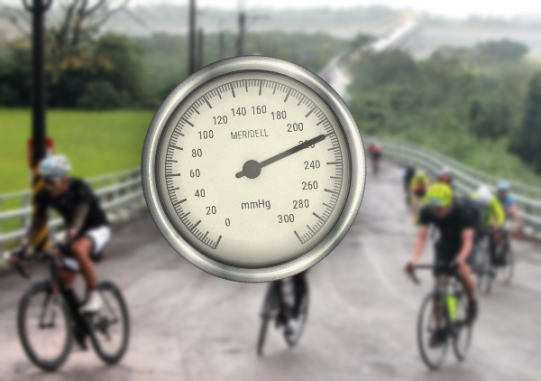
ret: 220,mmHg
